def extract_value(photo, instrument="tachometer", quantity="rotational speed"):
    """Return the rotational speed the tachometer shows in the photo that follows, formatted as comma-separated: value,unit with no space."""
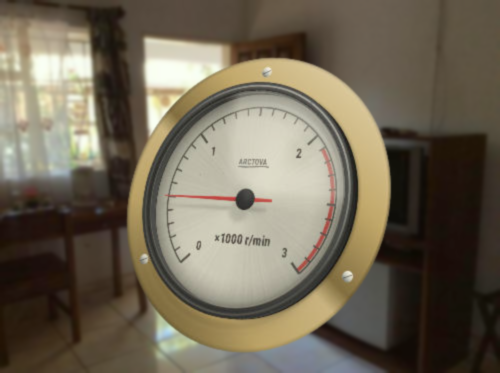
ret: 500,rpm
